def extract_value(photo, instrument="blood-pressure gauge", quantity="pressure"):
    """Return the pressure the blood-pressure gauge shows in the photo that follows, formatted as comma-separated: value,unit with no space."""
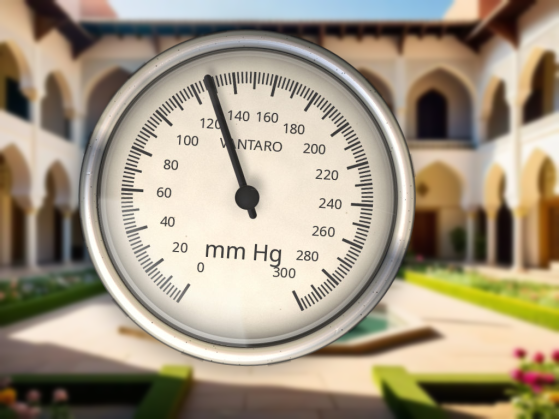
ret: 128,mmHg
